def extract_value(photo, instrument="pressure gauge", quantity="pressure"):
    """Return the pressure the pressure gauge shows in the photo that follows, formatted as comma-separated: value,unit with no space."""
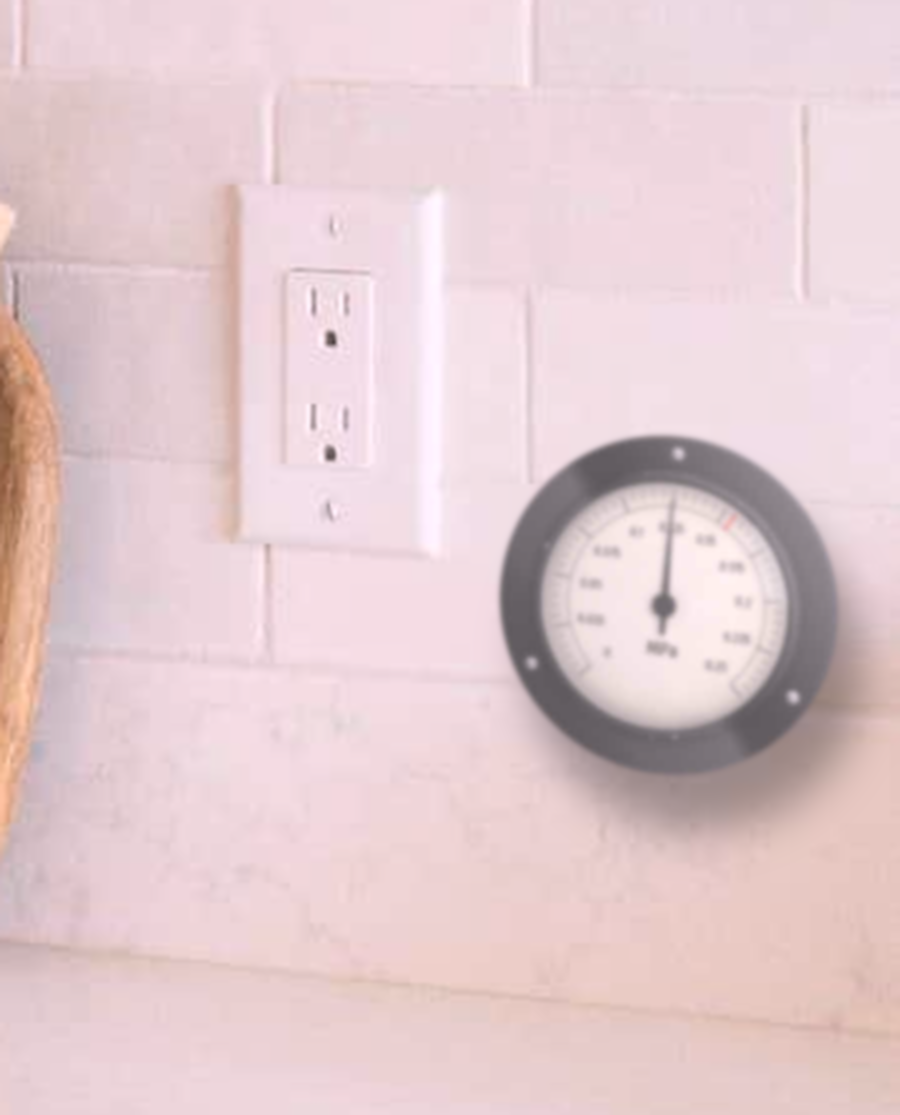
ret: 0.125,MPa
